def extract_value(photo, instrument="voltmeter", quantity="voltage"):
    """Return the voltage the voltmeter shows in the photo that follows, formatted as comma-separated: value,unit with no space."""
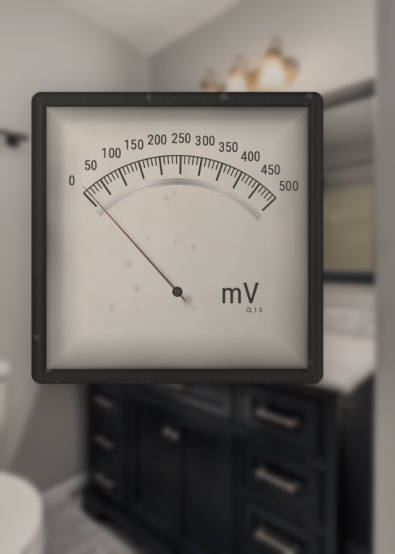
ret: 10,mV
